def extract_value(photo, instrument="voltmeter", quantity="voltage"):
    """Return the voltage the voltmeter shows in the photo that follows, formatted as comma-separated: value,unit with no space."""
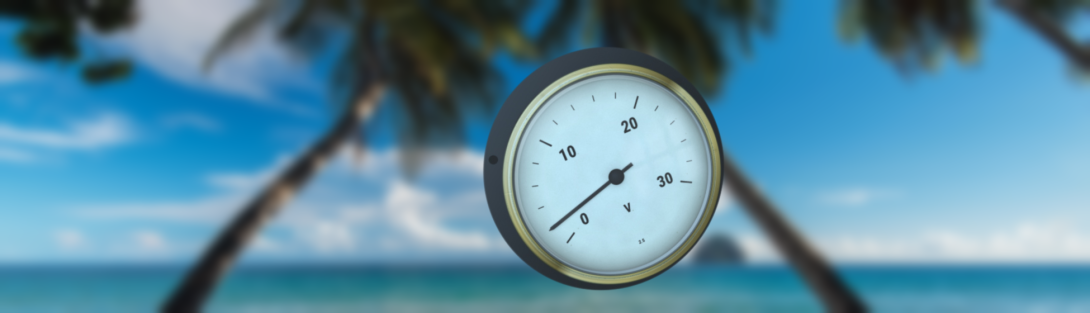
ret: 2,V
